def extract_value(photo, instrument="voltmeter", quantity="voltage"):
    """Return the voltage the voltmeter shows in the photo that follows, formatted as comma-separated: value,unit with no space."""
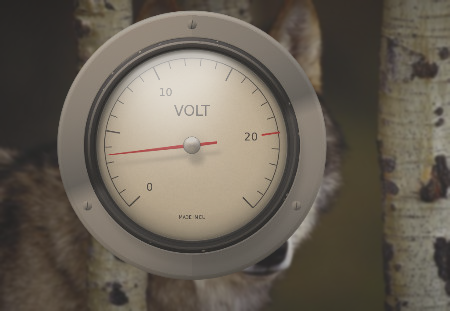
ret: 3.5,V
